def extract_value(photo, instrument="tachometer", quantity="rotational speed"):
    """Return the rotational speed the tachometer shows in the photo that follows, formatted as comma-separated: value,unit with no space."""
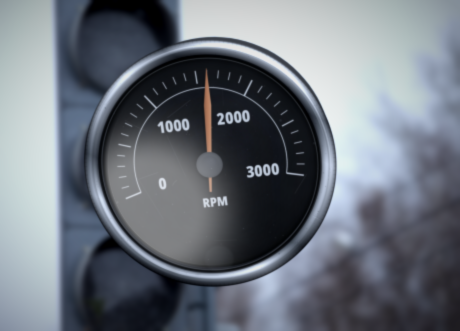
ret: 1600,rpm
